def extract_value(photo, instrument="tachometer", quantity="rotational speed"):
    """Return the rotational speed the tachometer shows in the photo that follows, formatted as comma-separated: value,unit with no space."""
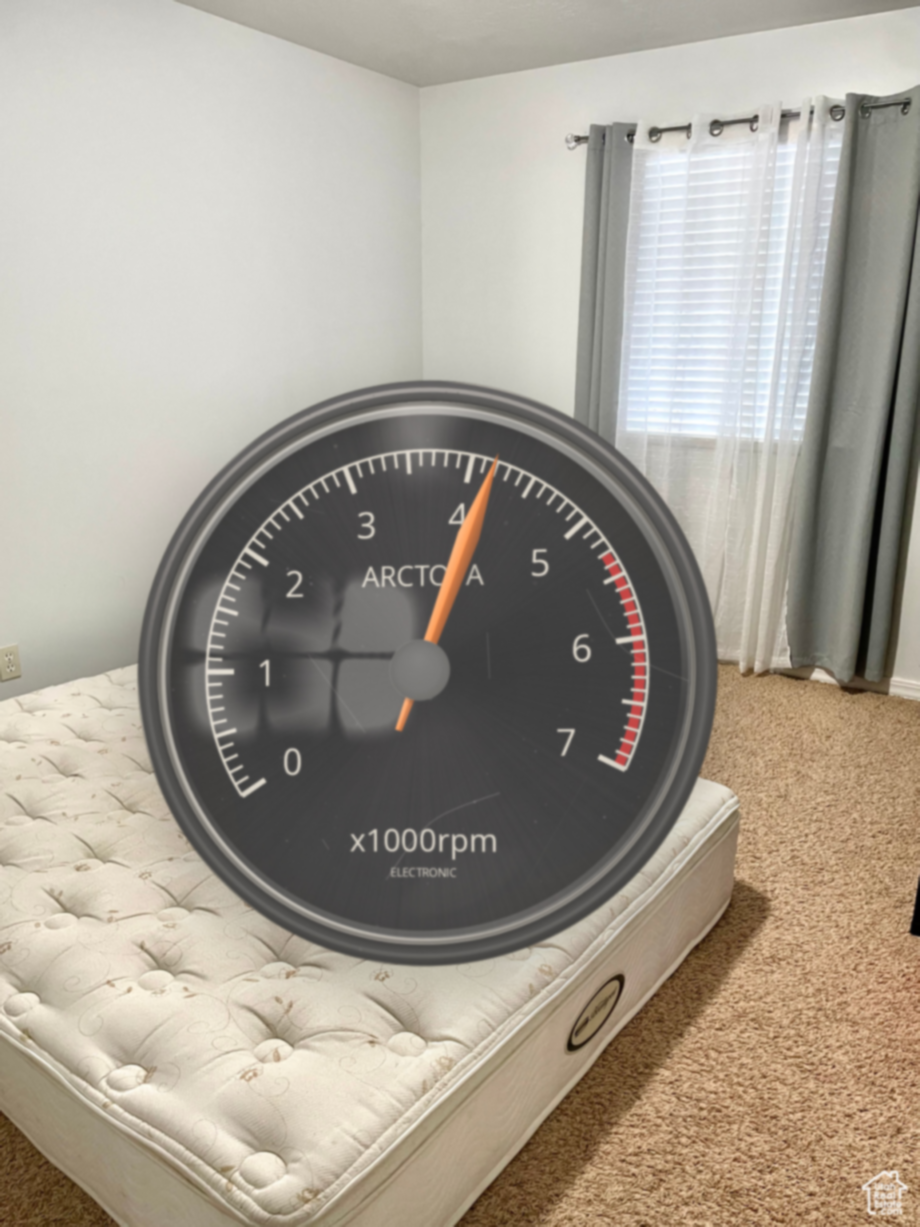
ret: 4200,rpm
